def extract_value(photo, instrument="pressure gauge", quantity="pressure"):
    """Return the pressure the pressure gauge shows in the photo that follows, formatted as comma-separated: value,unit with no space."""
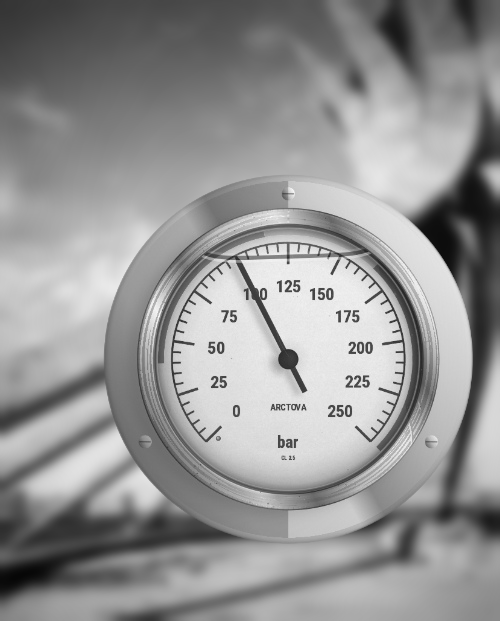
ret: 100,bar
